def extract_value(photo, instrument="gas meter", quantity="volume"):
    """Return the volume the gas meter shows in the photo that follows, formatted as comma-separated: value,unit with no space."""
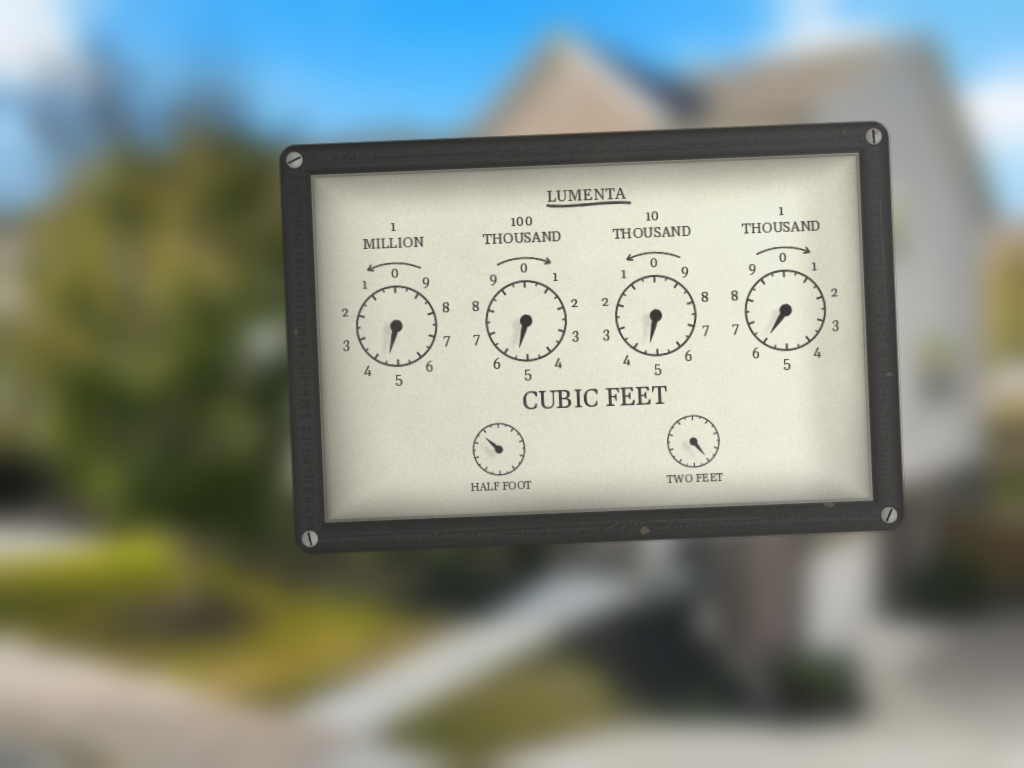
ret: 454600,ft³
